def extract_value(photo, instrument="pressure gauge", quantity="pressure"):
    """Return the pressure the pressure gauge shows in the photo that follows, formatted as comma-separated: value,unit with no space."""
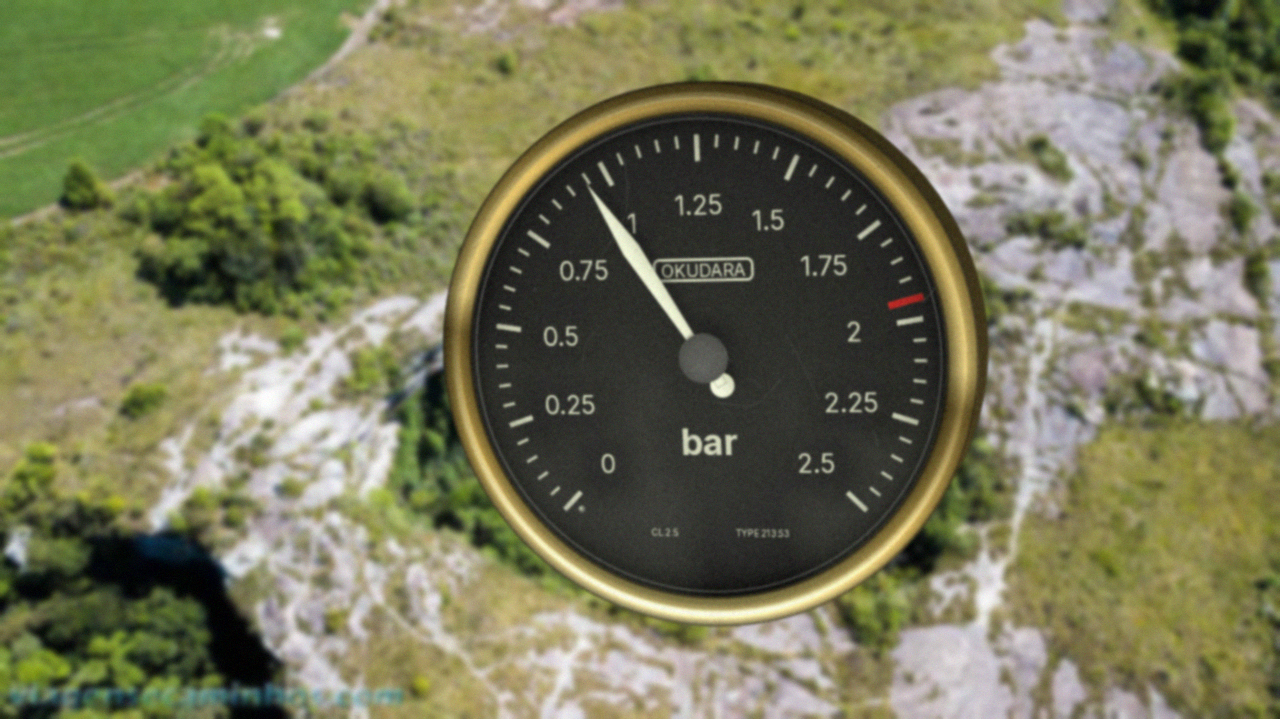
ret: 0.95,bar
